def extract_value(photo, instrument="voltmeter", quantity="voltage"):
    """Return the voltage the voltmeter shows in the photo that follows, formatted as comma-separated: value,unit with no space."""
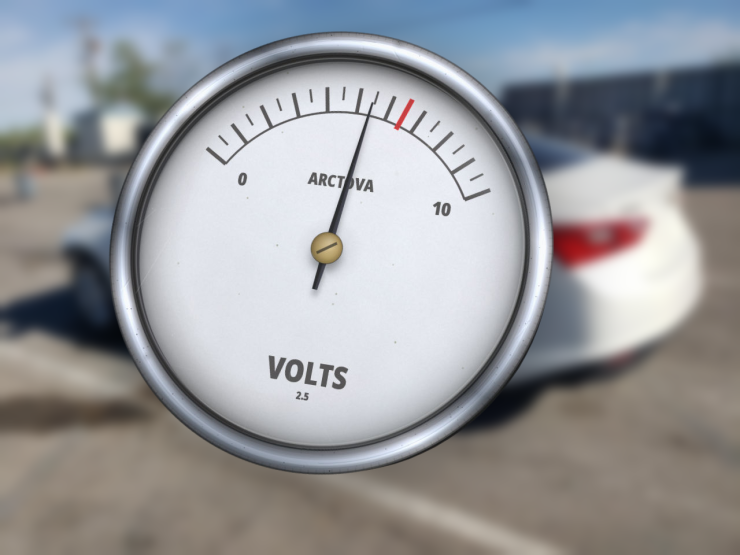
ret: 5.5,V
